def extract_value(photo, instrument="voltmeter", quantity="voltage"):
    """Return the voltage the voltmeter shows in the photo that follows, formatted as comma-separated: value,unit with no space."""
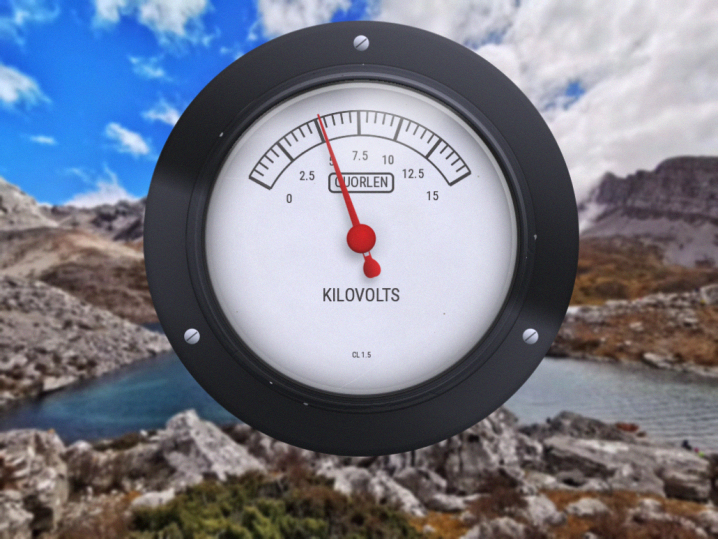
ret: 5.25,kV
